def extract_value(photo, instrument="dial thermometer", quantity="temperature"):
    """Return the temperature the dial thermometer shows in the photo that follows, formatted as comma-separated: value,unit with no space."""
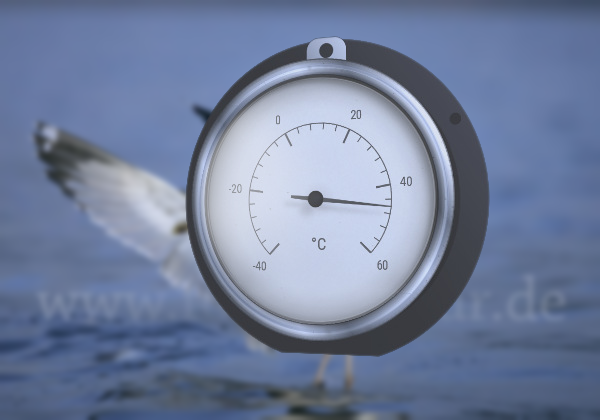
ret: 46,°C
